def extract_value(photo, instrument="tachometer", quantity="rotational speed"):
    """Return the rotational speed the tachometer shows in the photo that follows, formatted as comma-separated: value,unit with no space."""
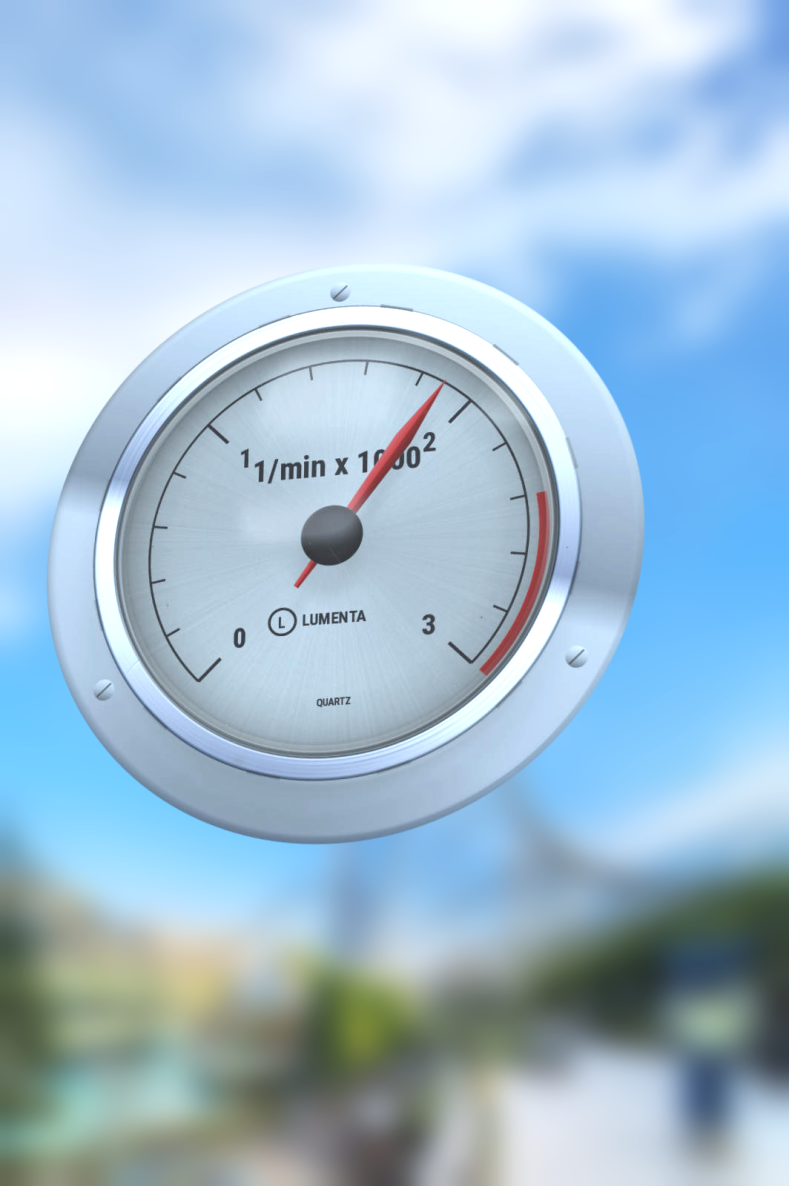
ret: 1900,rpm
